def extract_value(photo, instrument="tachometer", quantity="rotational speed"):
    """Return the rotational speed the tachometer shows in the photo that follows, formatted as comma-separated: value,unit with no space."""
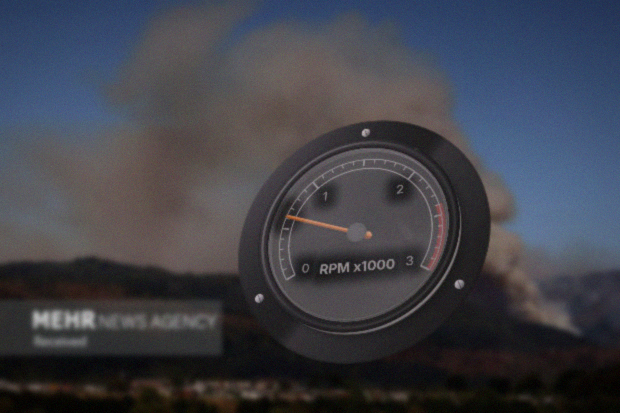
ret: 600,rpm
